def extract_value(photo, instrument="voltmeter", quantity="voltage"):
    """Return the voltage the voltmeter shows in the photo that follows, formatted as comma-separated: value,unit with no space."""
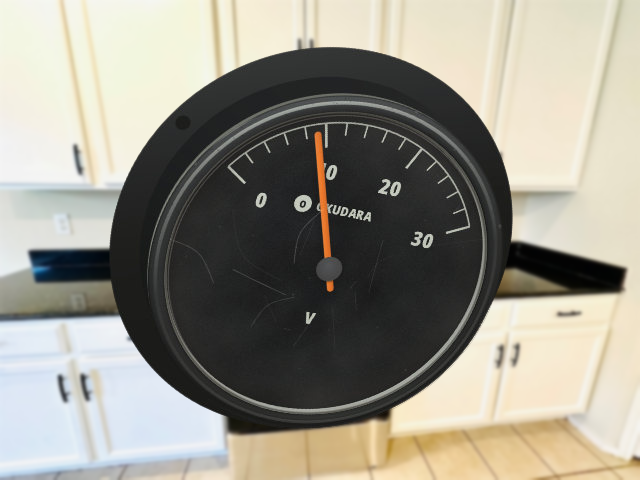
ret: 9,V
